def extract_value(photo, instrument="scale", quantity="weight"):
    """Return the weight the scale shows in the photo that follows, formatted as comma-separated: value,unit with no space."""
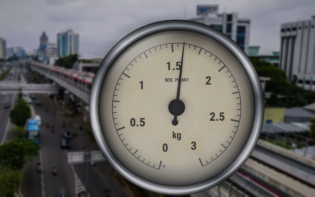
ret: 1.6,kg
